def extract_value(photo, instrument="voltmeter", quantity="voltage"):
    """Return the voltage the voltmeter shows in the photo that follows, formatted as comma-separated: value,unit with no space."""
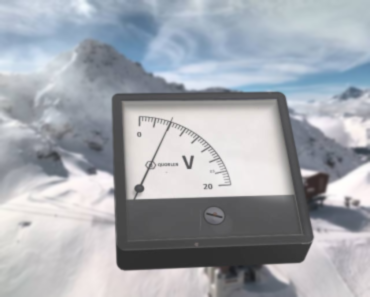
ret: 5,V
